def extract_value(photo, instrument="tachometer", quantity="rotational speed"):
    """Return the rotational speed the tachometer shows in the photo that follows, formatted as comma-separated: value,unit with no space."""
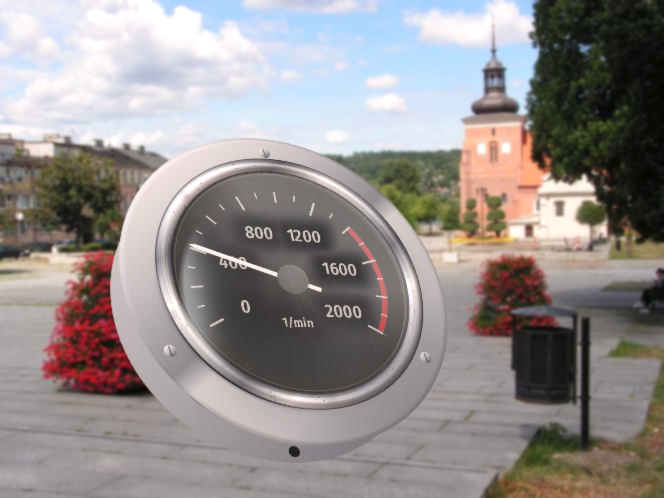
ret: 400,rpm
